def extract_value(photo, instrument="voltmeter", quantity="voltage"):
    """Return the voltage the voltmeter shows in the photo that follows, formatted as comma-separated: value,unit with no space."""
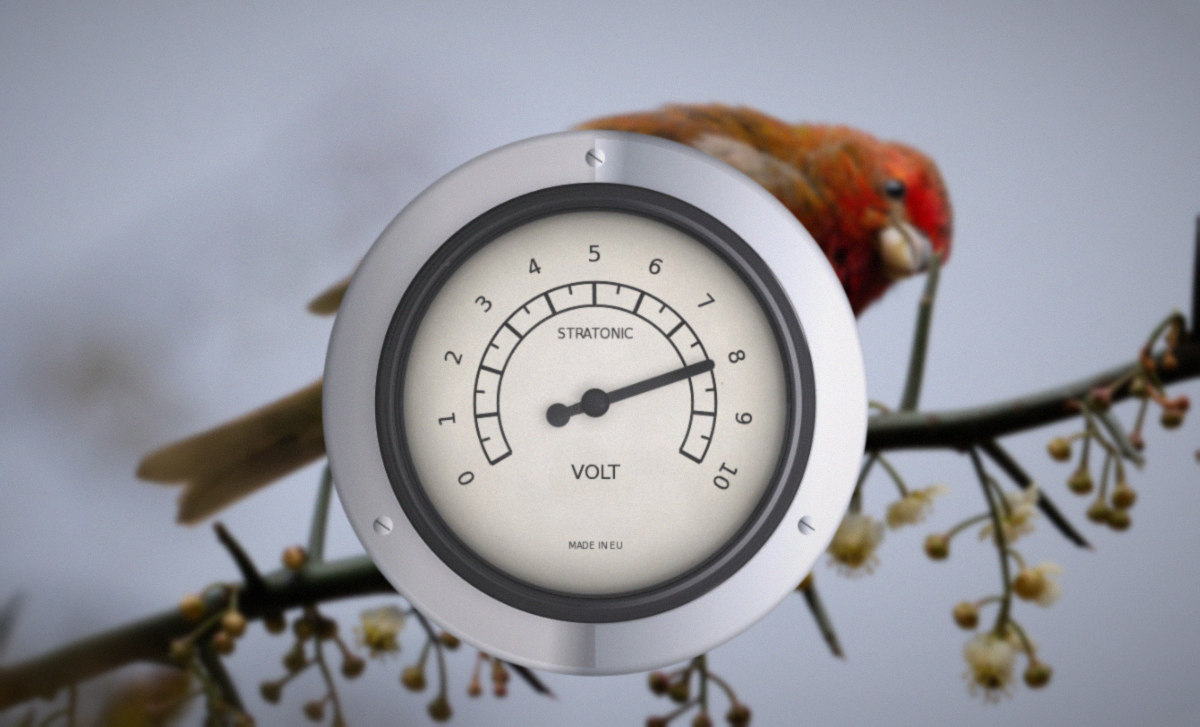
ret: 8,V
